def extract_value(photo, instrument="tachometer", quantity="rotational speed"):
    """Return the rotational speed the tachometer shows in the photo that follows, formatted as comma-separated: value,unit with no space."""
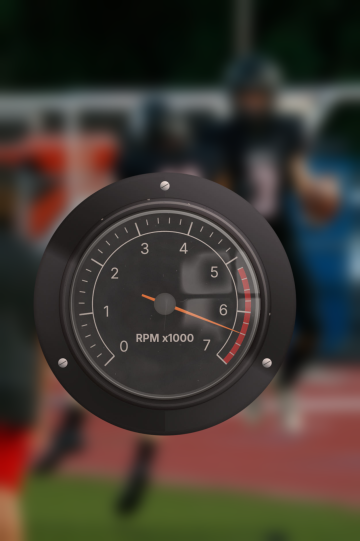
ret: 6400,rpm
